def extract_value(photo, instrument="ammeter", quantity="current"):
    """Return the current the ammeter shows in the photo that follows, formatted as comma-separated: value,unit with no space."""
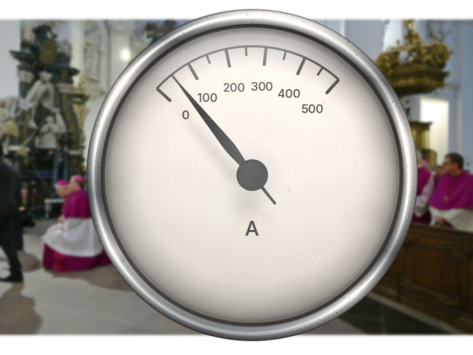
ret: 50,A
